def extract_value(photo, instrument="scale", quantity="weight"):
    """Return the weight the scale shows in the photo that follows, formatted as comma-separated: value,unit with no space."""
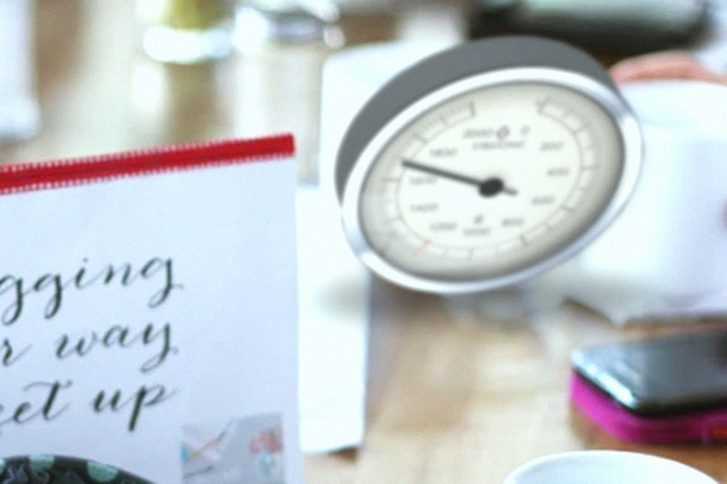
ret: 1700,g
